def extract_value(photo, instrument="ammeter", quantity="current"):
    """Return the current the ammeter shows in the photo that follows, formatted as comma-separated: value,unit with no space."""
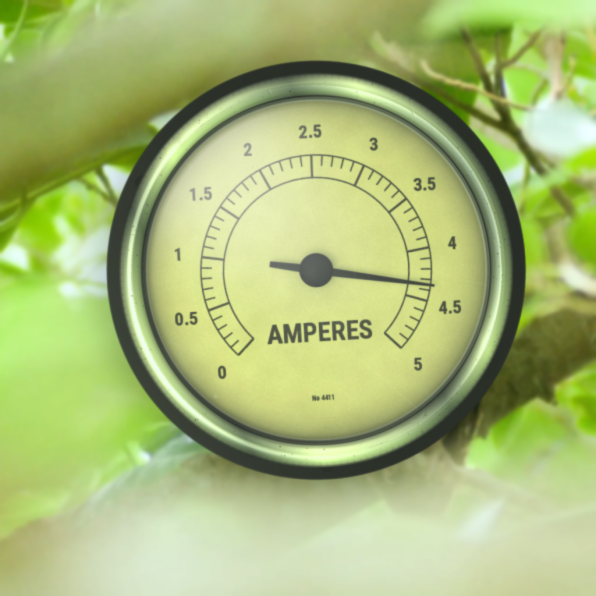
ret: 4.35,A
